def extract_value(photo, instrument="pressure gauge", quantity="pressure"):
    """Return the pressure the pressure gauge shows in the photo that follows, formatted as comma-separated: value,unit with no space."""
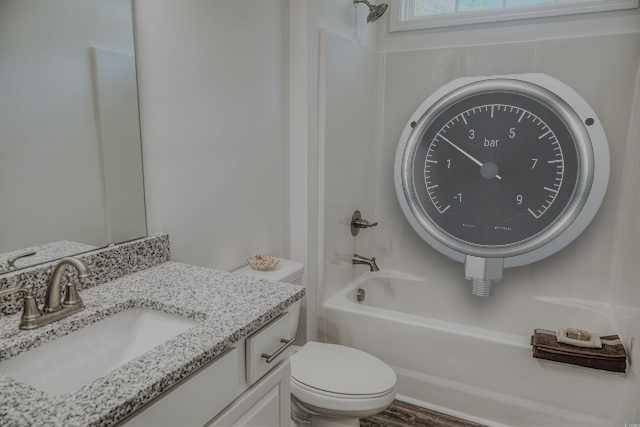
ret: 2,bar
